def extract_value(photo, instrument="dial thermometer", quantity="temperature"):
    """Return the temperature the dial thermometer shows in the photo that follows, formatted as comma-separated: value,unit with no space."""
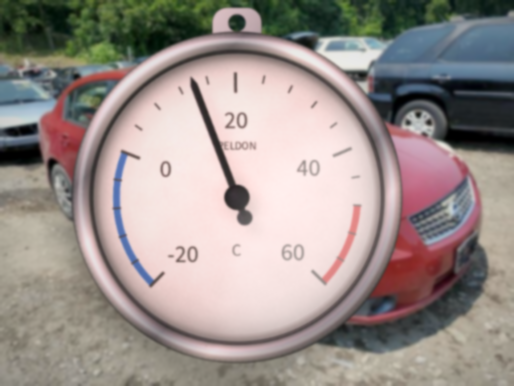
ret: 14,°C
